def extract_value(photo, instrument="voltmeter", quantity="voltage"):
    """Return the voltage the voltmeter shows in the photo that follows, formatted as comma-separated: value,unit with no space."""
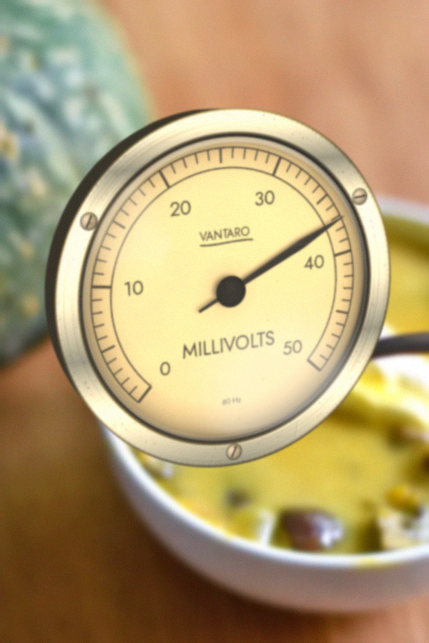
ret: 37,mV
